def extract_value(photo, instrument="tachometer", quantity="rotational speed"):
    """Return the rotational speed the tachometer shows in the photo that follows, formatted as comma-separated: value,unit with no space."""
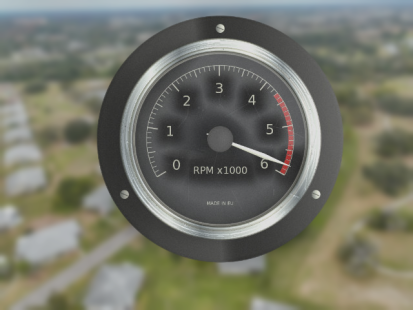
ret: 5800,rpm
